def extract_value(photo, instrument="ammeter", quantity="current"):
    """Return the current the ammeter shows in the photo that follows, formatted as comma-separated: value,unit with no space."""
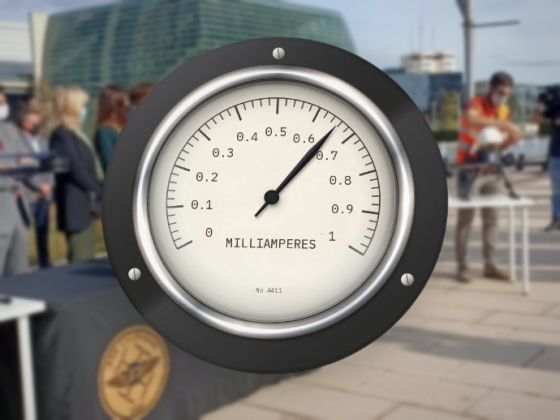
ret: 0.66,mA
